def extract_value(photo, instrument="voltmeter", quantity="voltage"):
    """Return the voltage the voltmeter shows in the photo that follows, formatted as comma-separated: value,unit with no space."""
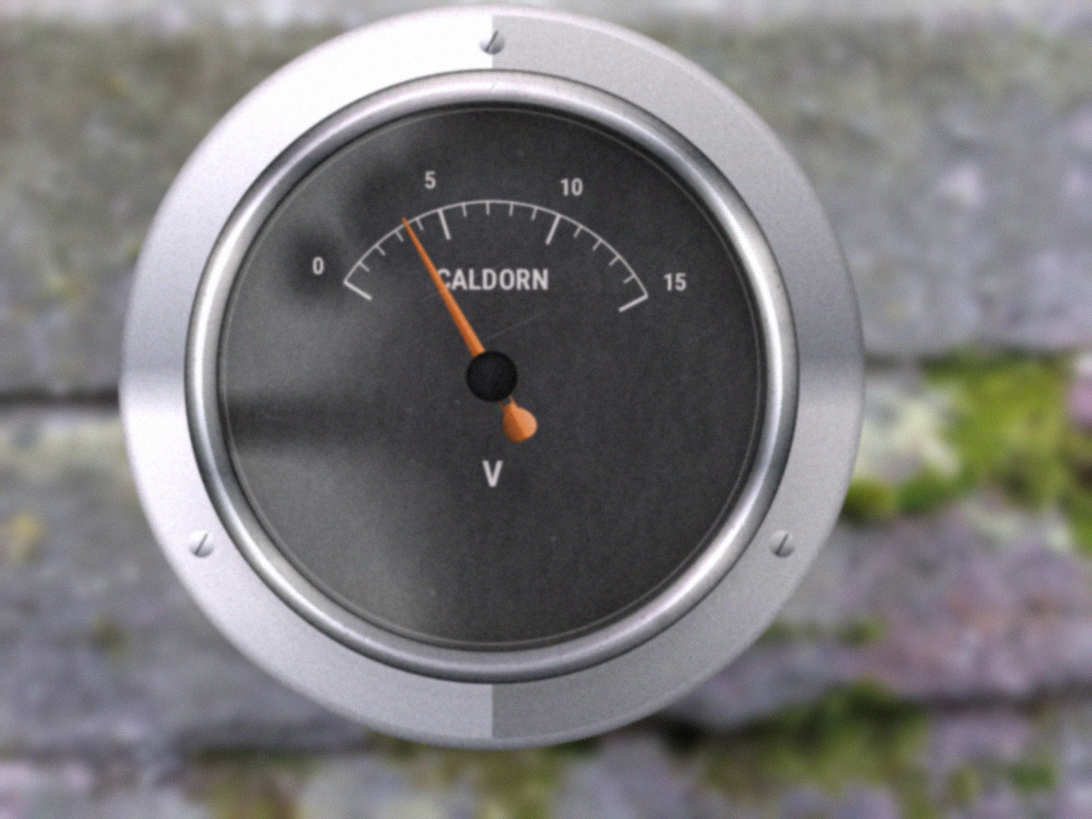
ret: 3.5,V
